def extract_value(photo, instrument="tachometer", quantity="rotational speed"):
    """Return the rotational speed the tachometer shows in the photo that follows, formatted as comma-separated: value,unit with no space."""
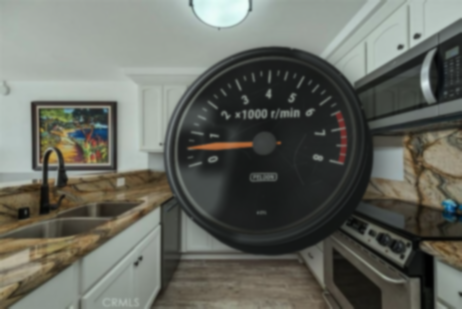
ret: 500,rpm
